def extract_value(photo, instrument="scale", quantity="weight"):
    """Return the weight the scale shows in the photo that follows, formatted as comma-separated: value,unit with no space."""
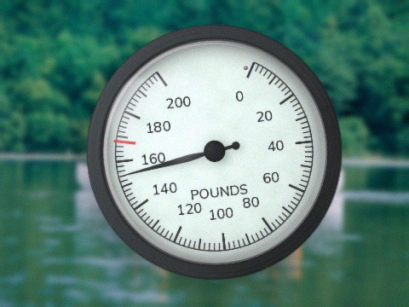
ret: 154,lb
